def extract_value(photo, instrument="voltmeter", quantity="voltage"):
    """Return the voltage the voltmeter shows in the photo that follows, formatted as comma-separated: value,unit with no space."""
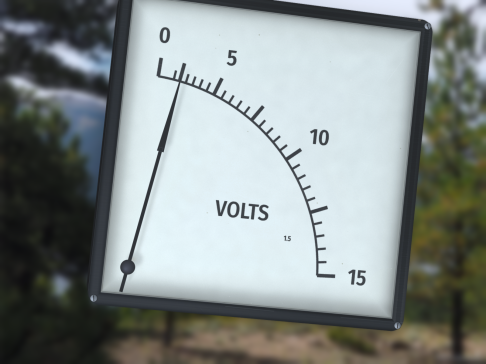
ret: 2.5,V
